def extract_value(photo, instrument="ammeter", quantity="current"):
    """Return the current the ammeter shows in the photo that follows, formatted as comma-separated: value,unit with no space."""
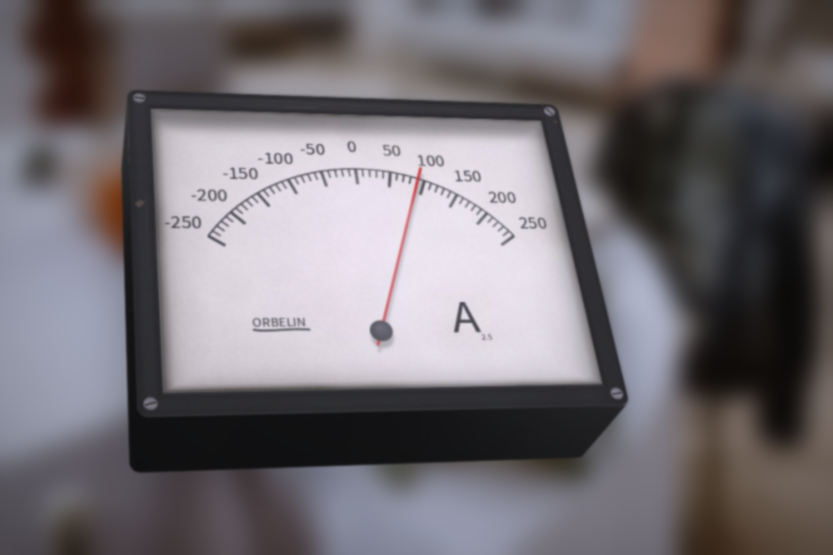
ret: 90,A
